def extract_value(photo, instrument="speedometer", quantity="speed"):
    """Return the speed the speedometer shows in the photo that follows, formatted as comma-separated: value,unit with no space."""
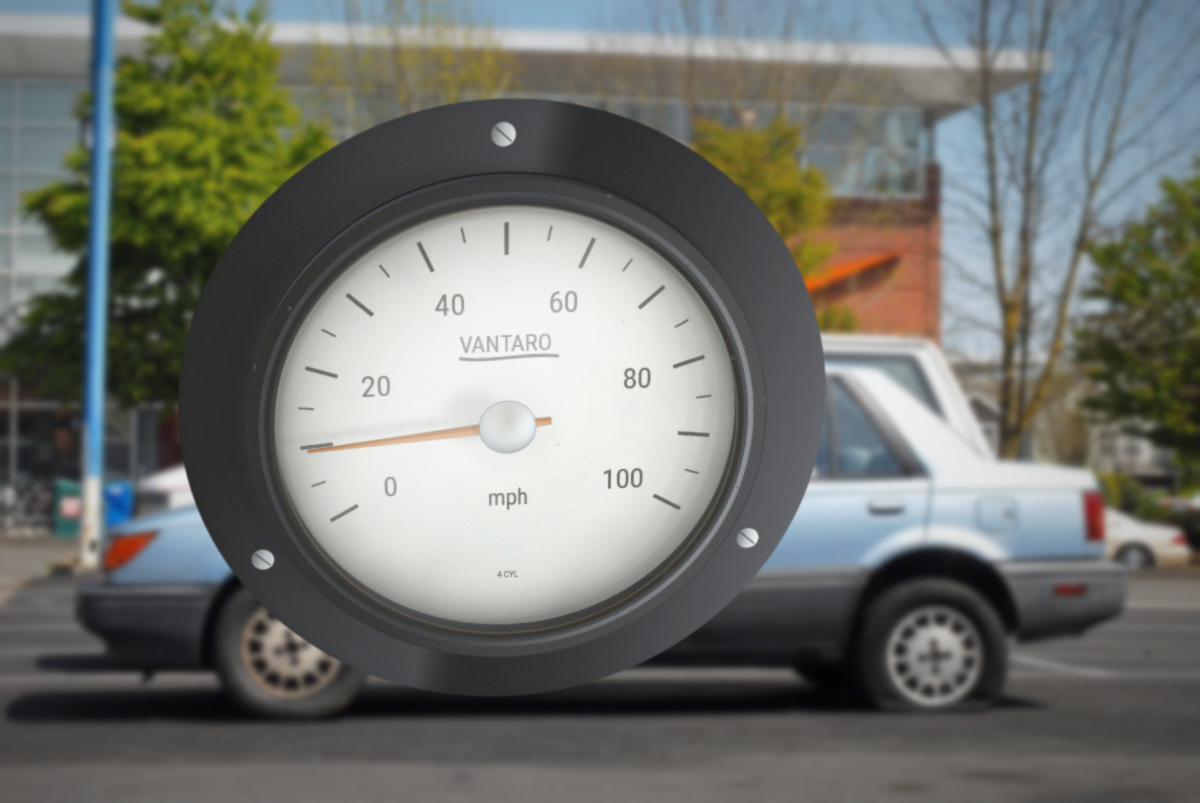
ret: 10,mph
